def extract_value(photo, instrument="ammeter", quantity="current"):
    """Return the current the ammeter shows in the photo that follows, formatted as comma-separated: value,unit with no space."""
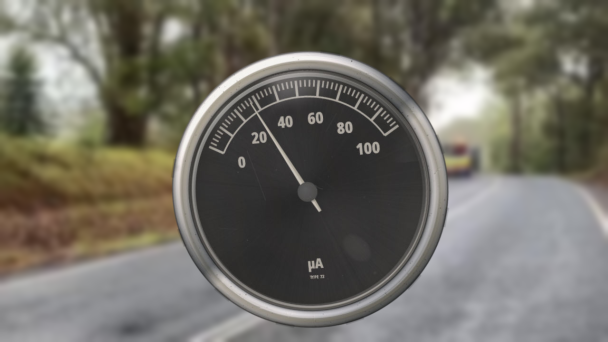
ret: 28,µA
